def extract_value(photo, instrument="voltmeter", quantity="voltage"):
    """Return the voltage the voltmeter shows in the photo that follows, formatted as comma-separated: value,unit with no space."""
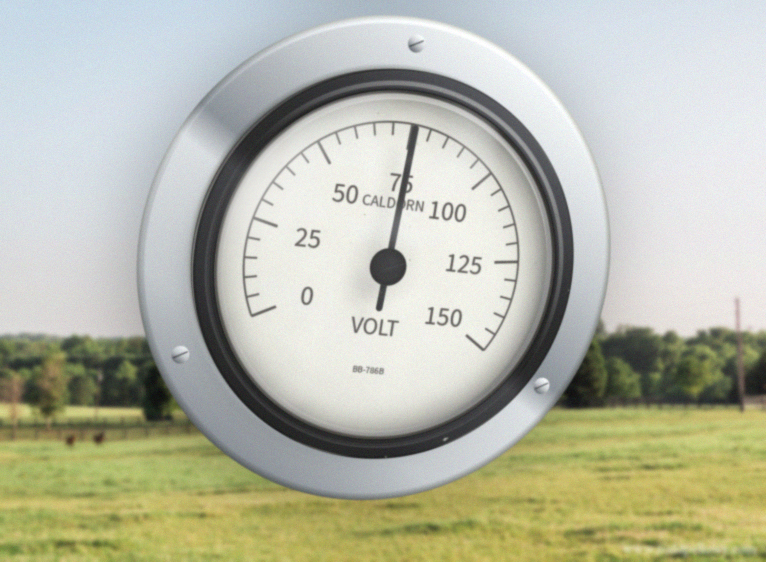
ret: 75,V
